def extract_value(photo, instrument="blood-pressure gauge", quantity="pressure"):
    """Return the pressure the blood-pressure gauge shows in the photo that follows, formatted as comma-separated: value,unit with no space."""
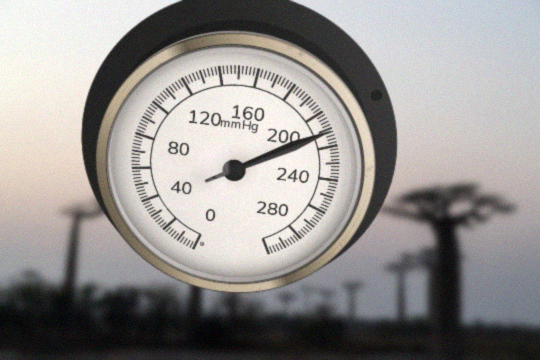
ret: 210,mmHg
